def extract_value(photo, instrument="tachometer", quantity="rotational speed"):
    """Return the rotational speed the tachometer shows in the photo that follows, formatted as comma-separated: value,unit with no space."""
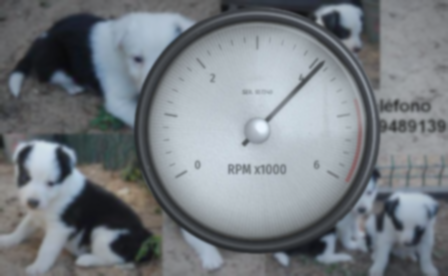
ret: 4100,rpm
